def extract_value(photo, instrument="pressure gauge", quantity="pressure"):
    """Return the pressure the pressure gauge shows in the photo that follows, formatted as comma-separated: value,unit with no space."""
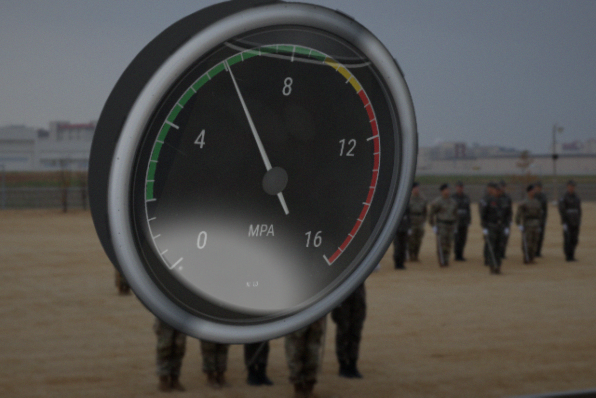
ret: 6,MPa
